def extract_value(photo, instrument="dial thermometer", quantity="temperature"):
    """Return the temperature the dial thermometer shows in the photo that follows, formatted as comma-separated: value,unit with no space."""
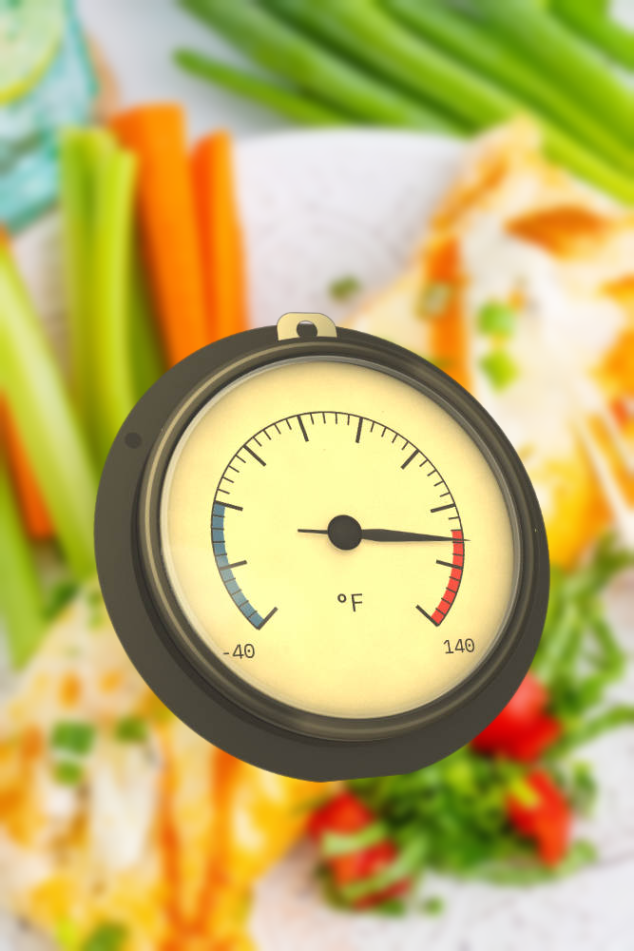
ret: 112,°F
